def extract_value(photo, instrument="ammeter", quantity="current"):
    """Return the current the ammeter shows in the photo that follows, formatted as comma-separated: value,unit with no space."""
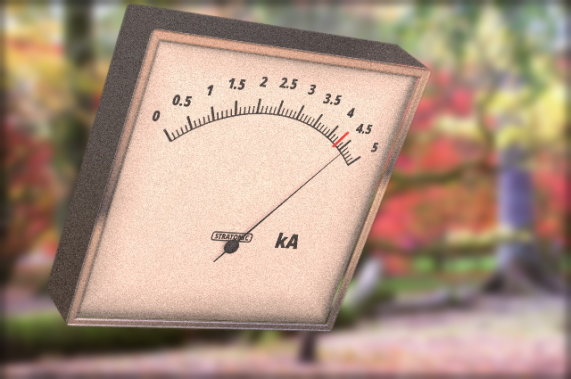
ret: 4.5,kA
